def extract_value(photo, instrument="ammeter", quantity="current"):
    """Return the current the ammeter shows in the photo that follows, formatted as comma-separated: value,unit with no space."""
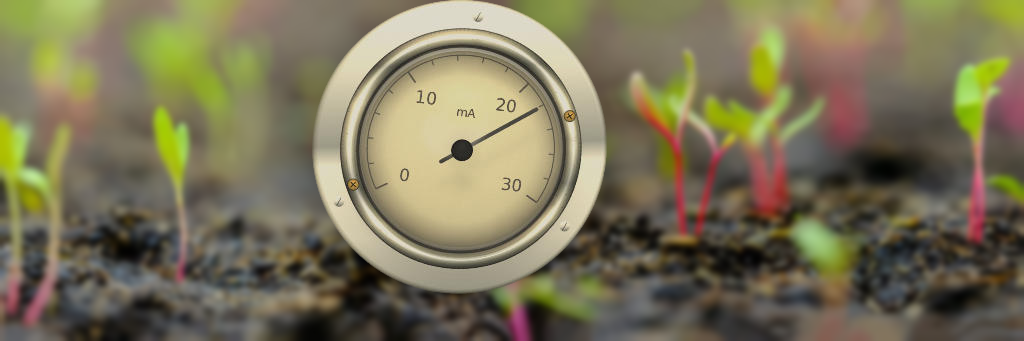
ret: 22,mA
